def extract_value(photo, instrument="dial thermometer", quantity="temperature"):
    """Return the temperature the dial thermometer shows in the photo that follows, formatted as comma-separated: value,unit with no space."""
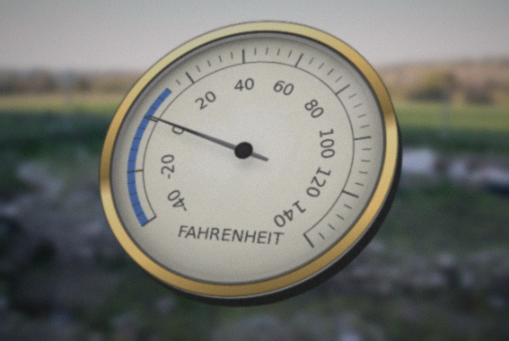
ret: 0,°F
